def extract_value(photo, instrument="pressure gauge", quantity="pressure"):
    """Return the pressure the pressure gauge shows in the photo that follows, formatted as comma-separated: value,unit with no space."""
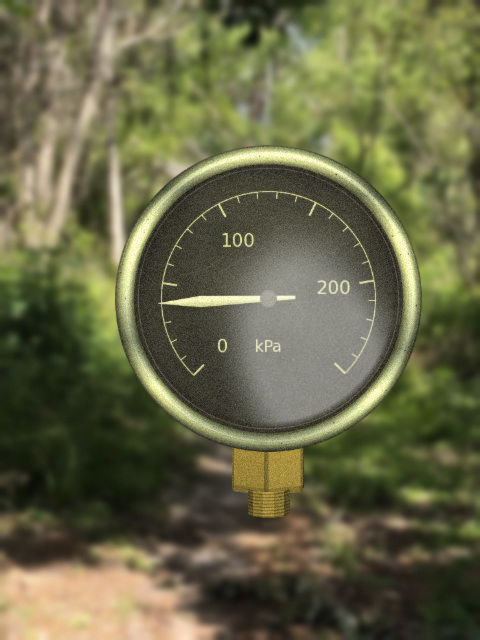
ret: 40,kPa
